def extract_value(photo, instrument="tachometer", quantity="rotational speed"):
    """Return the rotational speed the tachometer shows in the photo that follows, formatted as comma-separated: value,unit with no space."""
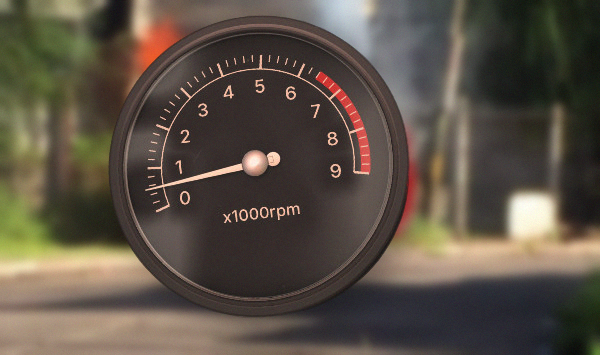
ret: 500,rpm
